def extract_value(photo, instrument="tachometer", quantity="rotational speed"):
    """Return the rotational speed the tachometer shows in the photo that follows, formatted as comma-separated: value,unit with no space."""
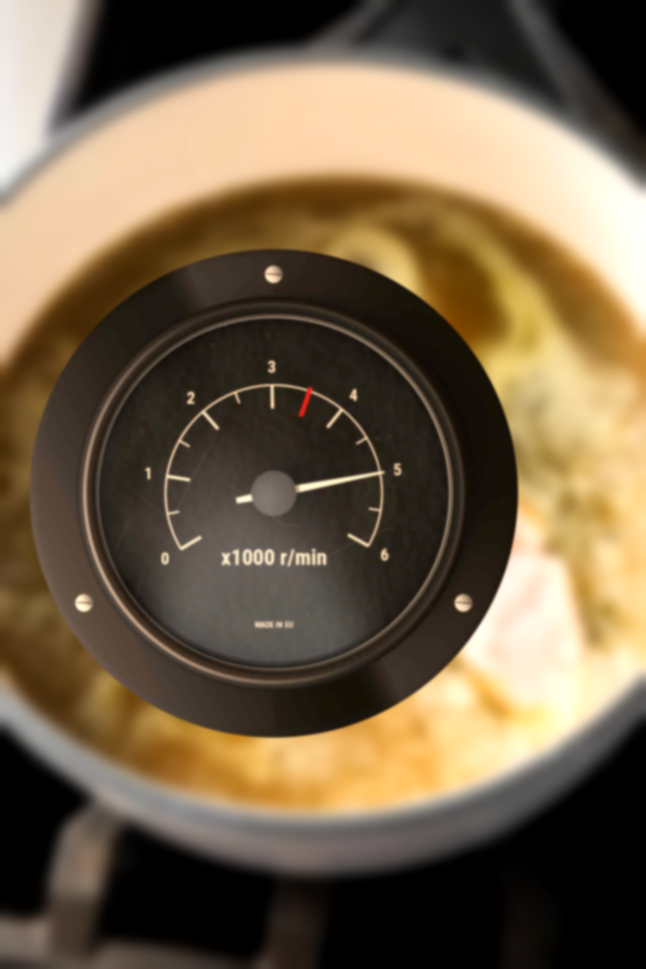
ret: 5000,rpm
